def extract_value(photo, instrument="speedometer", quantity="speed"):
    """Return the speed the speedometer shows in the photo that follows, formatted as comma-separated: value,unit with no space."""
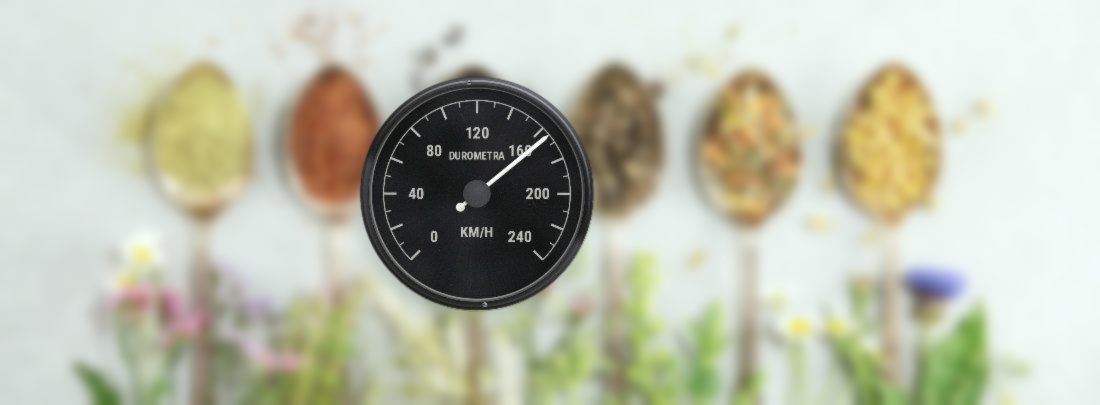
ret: 165,km/h
